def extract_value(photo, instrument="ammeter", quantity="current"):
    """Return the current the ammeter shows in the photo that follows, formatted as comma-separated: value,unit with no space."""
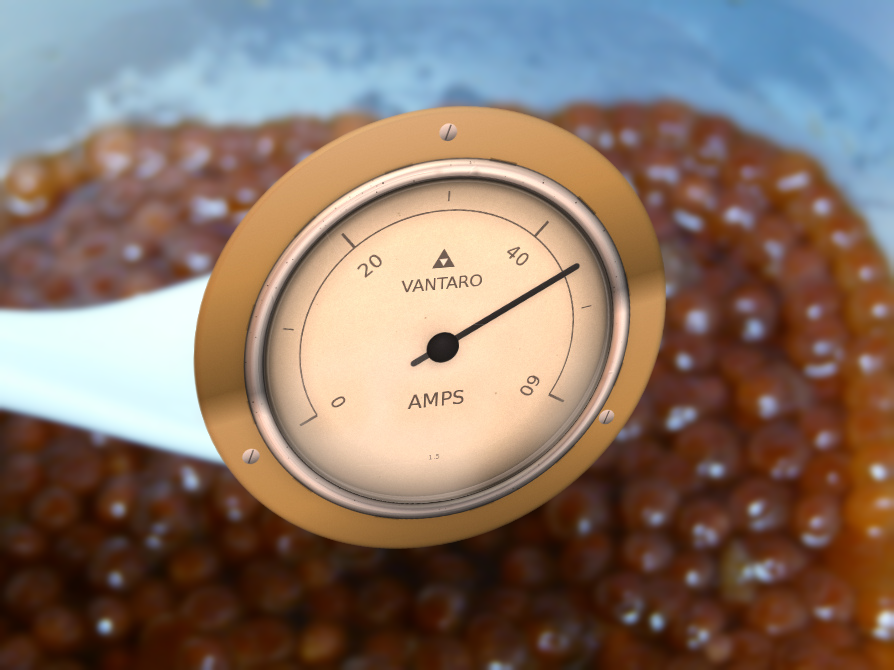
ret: 45,A
